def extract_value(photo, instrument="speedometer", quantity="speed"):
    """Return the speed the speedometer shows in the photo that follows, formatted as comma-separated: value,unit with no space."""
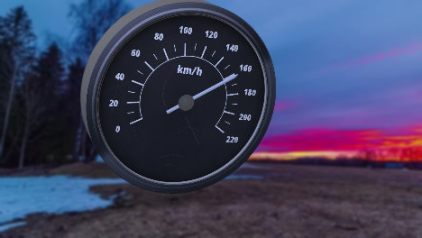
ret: 160,km/h
